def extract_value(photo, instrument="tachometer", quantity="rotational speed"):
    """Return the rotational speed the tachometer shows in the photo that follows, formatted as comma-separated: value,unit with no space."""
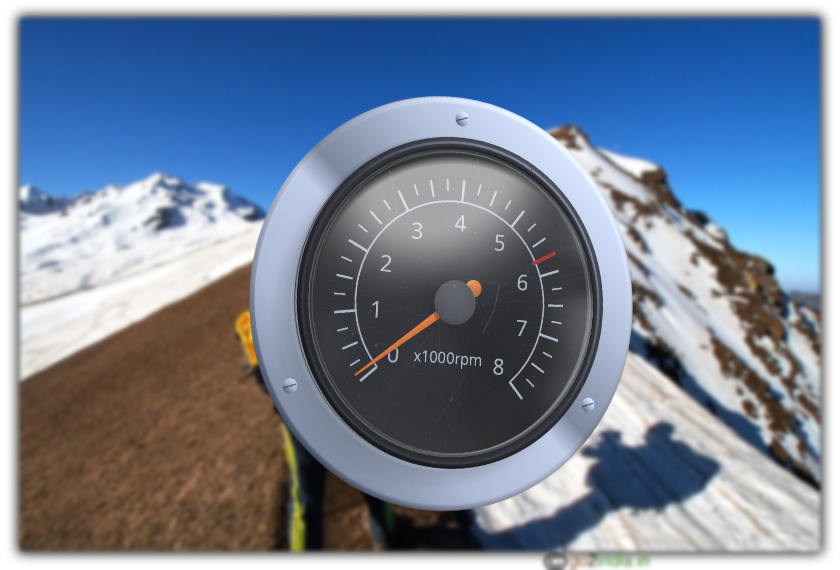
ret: 125,rpm
